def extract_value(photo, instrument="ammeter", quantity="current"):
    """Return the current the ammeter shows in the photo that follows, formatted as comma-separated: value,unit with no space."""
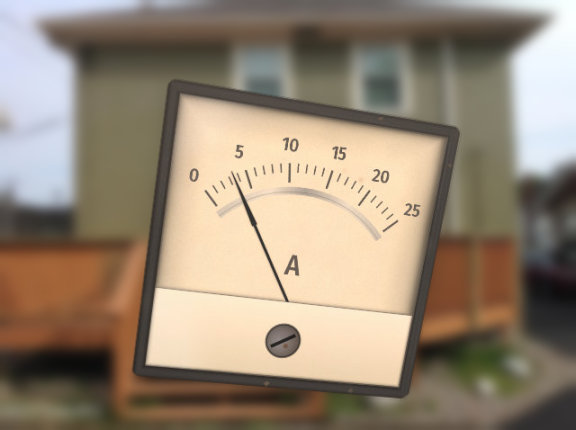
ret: 3.5,A
